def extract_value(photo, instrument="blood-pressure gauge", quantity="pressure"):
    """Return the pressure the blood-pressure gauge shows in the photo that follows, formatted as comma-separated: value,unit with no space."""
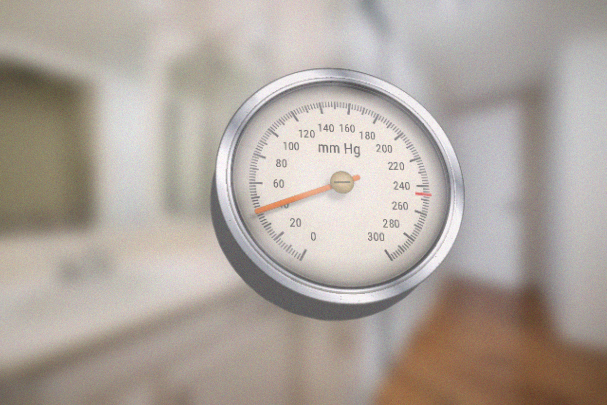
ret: 40,mmHg
